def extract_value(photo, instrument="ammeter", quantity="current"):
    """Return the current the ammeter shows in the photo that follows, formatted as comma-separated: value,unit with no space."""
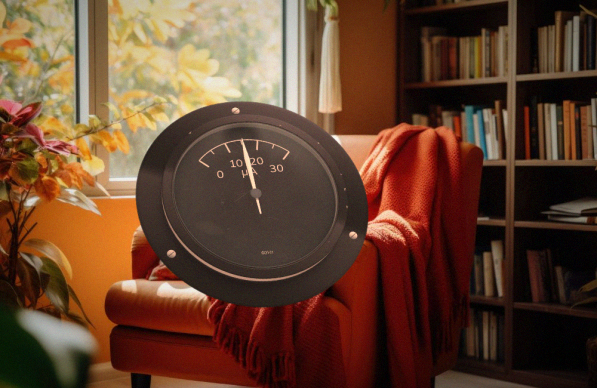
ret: 15,µA
